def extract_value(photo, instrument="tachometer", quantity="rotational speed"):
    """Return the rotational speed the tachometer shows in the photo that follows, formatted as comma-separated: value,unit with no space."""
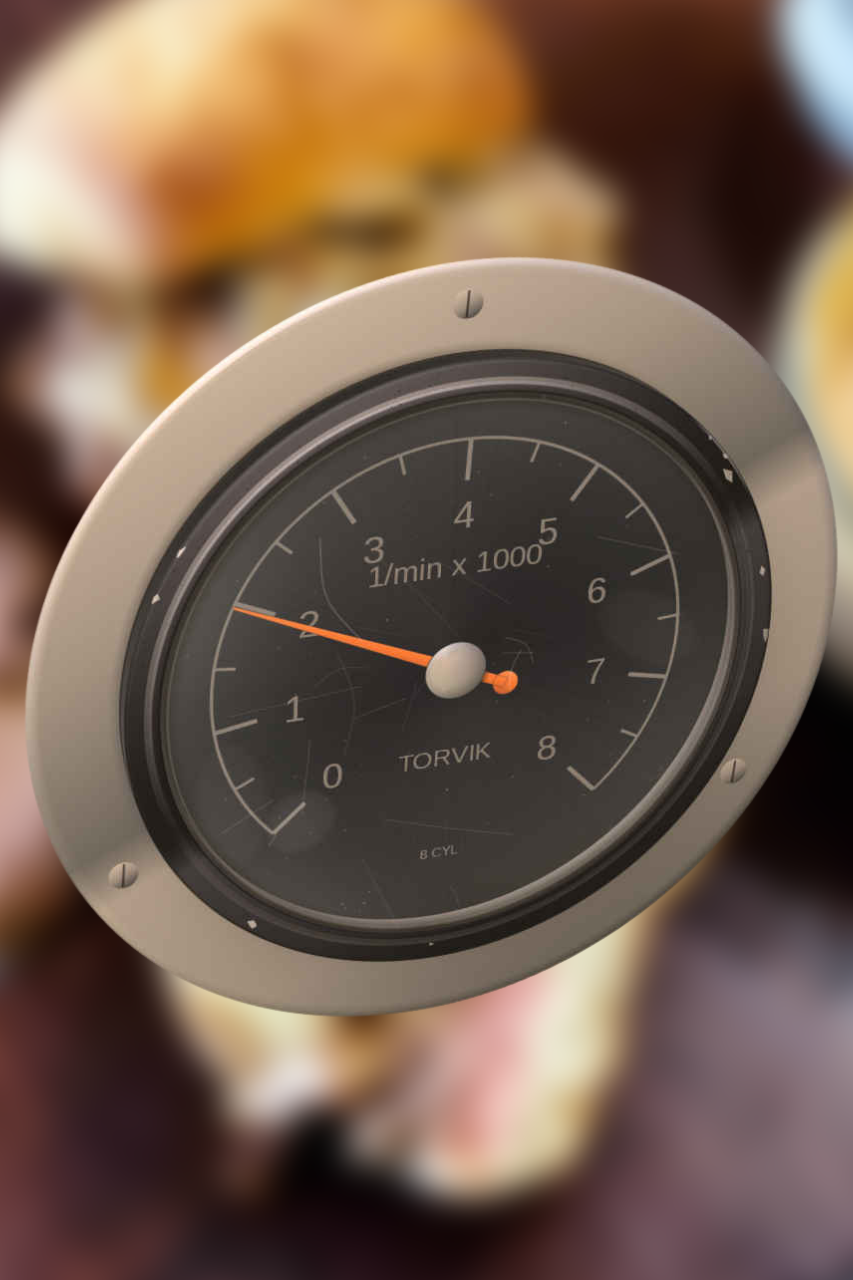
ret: 2000,rpm
